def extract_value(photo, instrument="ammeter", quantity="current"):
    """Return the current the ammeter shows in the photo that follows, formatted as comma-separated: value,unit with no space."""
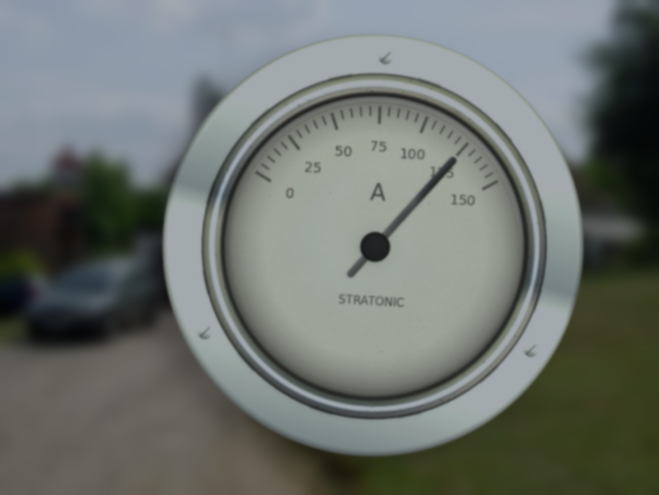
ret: 125,A
